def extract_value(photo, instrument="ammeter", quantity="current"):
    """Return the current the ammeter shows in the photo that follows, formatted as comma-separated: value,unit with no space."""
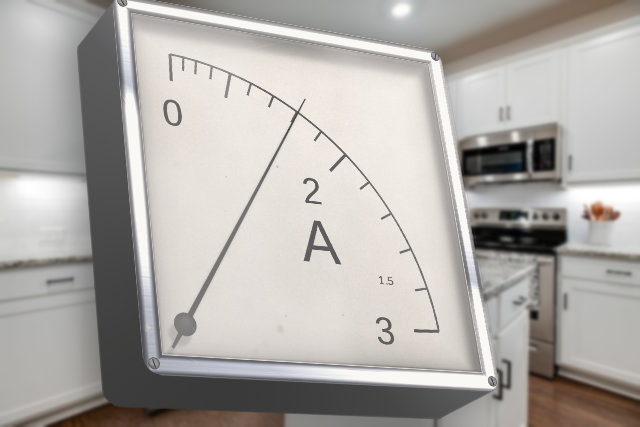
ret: 1.6,A
